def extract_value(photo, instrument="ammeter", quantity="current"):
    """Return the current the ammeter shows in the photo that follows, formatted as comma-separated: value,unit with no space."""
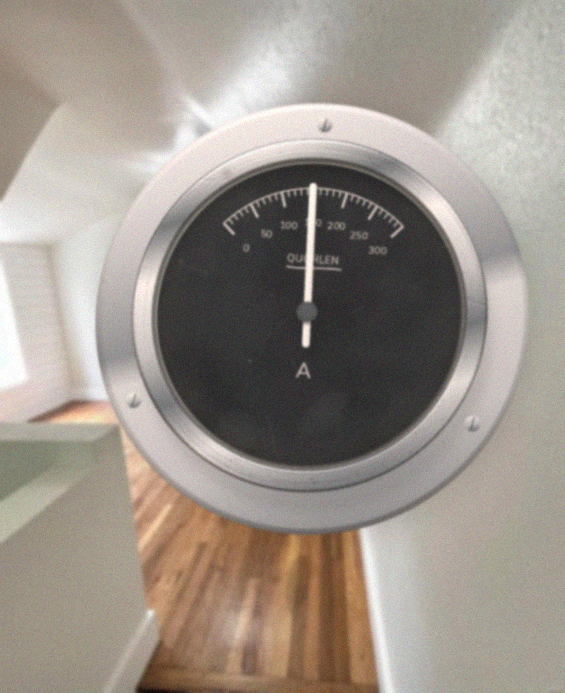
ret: 150,A
